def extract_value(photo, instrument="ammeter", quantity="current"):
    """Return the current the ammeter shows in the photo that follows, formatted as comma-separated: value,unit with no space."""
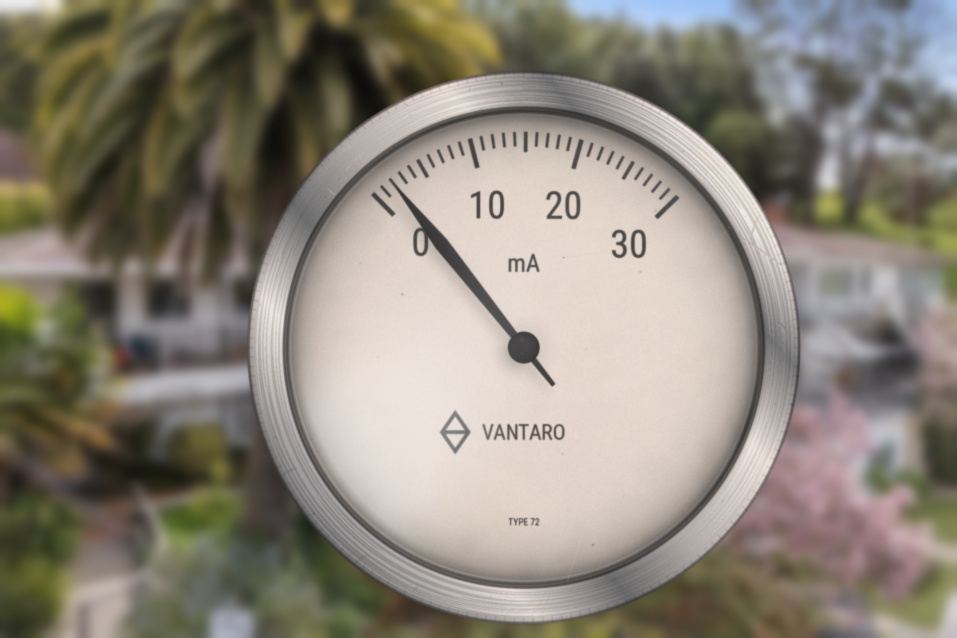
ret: 2,mA
